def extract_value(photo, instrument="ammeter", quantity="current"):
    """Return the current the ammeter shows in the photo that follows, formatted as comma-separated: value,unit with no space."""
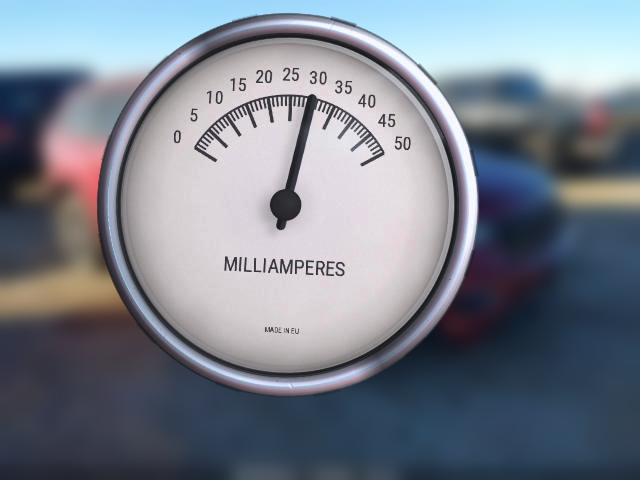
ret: 30,mA
